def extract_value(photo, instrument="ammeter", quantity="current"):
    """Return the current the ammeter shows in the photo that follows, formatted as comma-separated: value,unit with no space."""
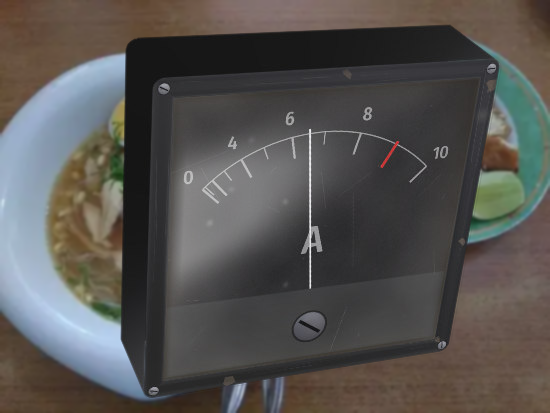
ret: 6.5,A
